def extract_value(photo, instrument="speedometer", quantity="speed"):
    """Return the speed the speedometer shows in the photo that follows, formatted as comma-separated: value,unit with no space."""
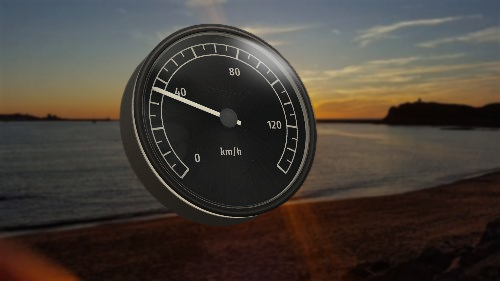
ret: 35,km/h
